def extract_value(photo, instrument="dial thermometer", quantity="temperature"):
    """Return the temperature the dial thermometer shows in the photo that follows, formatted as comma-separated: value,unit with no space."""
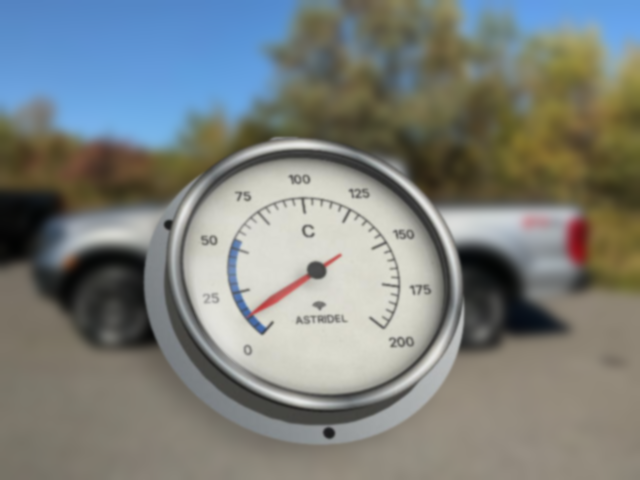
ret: 10,°C
